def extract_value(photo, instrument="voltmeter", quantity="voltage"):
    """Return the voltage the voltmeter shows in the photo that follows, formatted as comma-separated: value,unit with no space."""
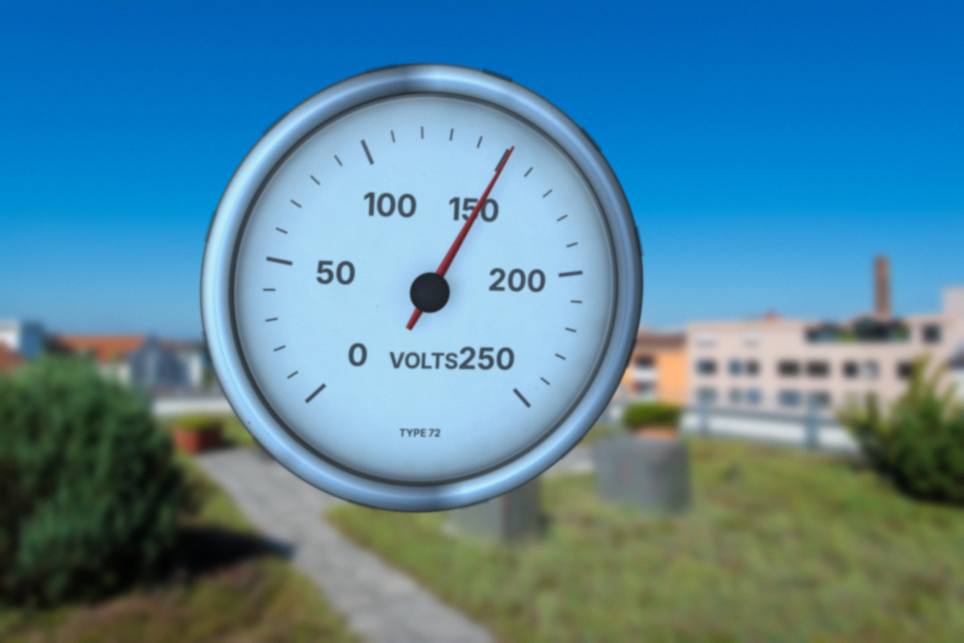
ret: 150,V
